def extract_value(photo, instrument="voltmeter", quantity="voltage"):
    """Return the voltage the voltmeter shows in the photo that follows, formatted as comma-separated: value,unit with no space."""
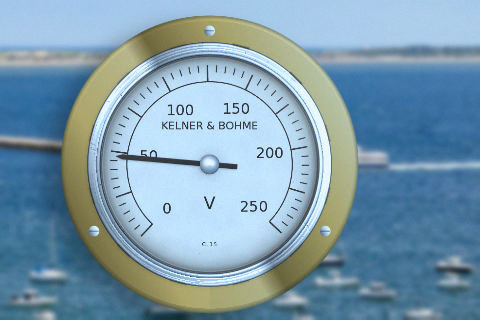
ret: 47.5,V
